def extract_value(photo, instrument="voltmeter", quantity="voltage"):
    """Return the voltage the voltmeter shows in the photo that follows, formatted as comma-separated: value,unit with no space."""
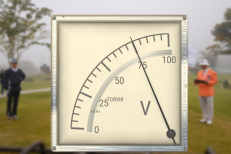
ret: 75,V
